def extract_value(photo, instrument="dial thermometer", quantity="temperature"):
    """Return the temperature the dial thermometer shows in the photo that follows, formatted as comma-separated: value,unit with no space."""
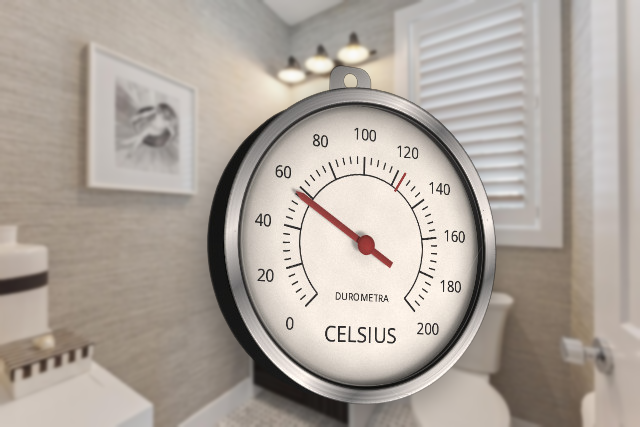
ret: 56,°C
